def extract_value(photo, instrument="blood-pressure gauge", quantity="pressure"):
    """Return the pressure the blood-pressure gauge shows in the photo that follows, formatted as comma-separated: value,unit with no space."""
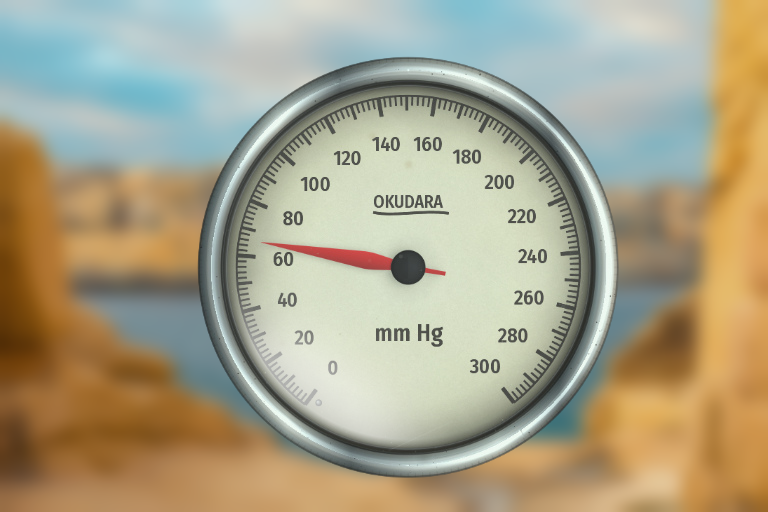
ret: 66,mmHg
